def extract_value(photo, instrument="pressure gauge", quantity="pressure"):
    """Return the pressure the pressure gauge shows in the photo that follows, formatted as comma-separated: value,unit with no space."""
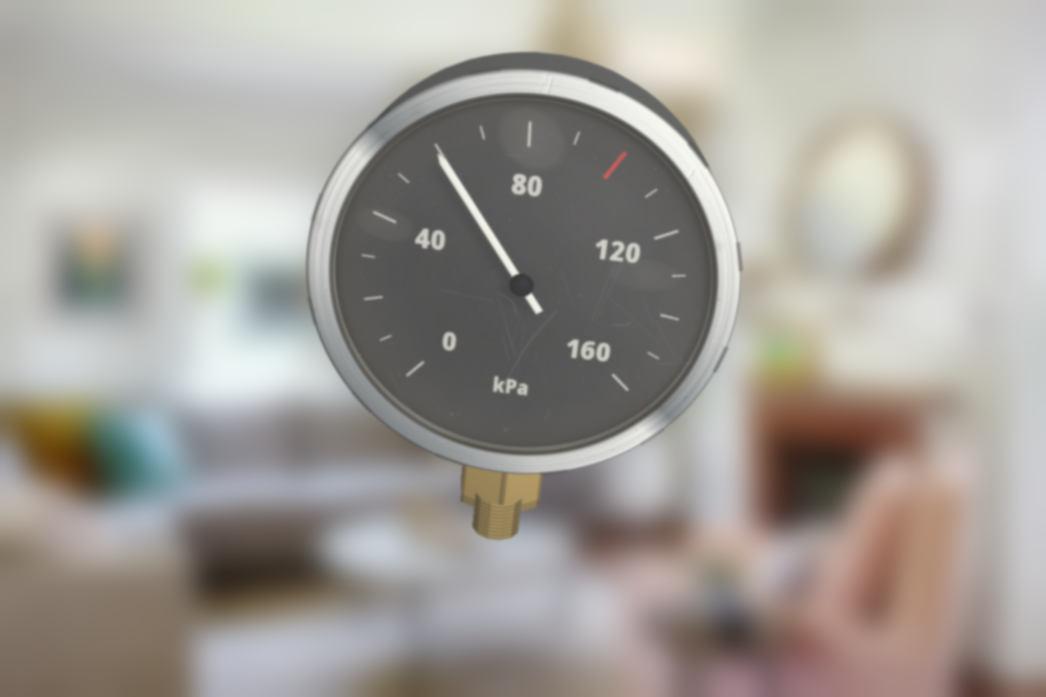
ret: 60,kPa
